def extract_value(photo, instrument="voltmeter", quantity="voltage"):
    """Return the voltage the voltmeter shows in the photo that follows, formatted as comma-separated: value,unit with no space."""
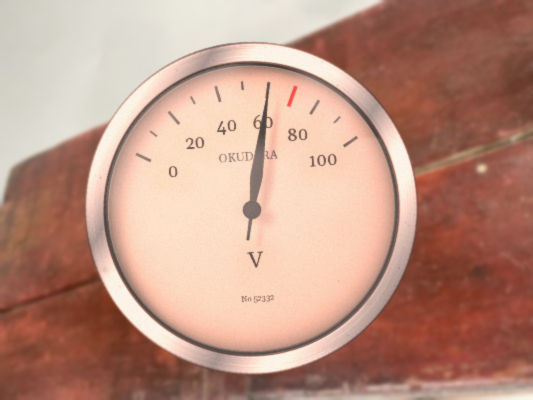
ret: 60,V
